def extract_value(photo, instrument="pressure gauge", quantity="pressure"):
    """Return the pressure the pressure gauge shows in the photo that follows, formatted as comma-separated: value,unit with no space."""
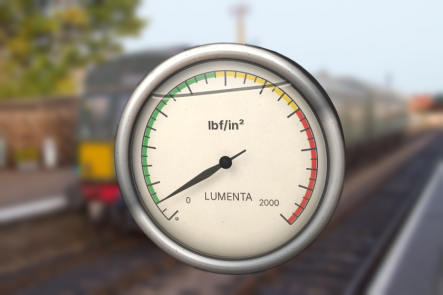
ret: 100,psi
